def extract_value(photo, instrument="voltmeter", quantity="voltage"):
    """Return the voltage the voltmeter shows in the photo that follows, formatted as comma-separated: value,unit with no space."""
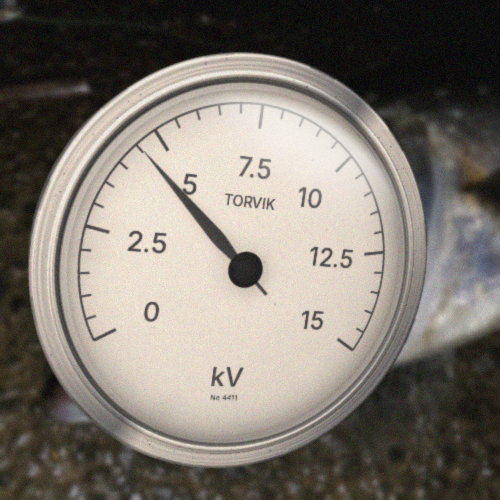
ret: 4.5,kV
